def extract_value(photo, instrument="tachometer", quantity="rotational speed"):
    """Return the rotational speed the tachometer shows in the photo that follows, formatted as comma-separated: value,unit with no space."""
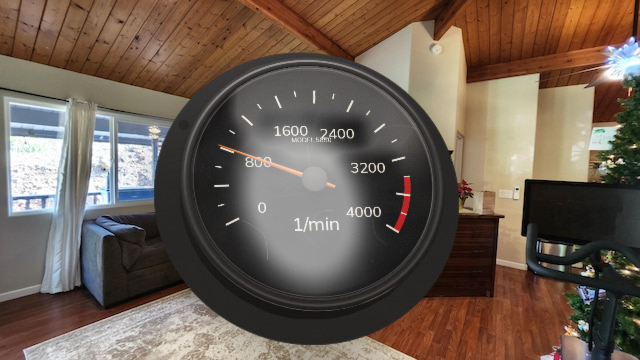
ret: 800,rpm
